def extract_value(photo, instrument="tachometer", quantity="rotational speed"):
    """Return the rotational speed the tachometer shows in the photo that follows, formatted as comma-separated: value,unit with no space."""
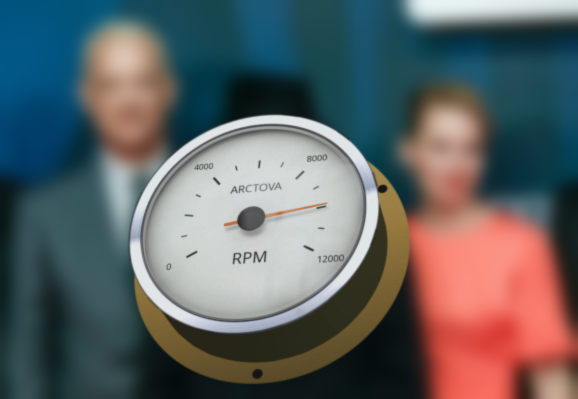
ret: 10000,rpm
